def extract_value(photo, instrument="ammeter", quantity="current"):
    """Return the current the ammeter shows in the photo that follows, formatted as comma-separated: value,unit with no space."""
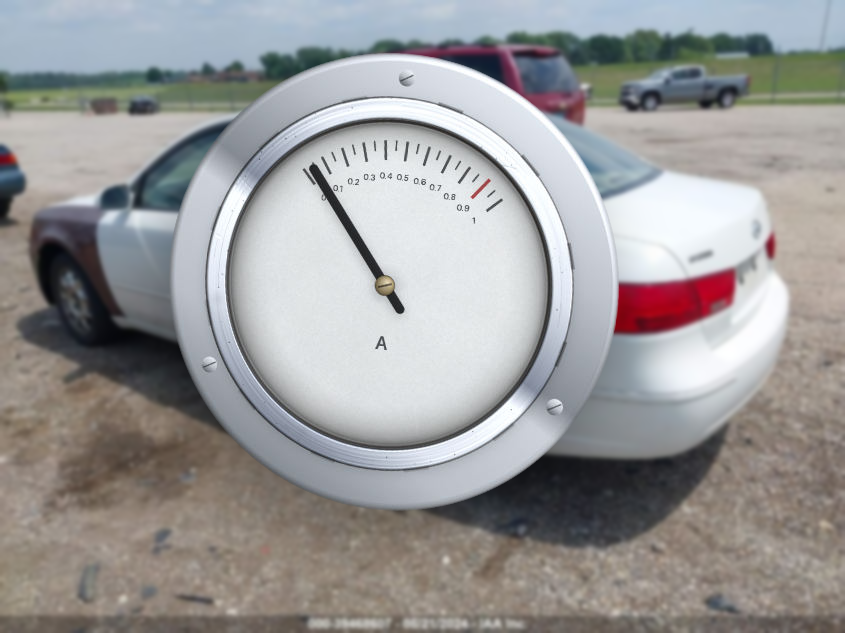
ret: 0.05,A
